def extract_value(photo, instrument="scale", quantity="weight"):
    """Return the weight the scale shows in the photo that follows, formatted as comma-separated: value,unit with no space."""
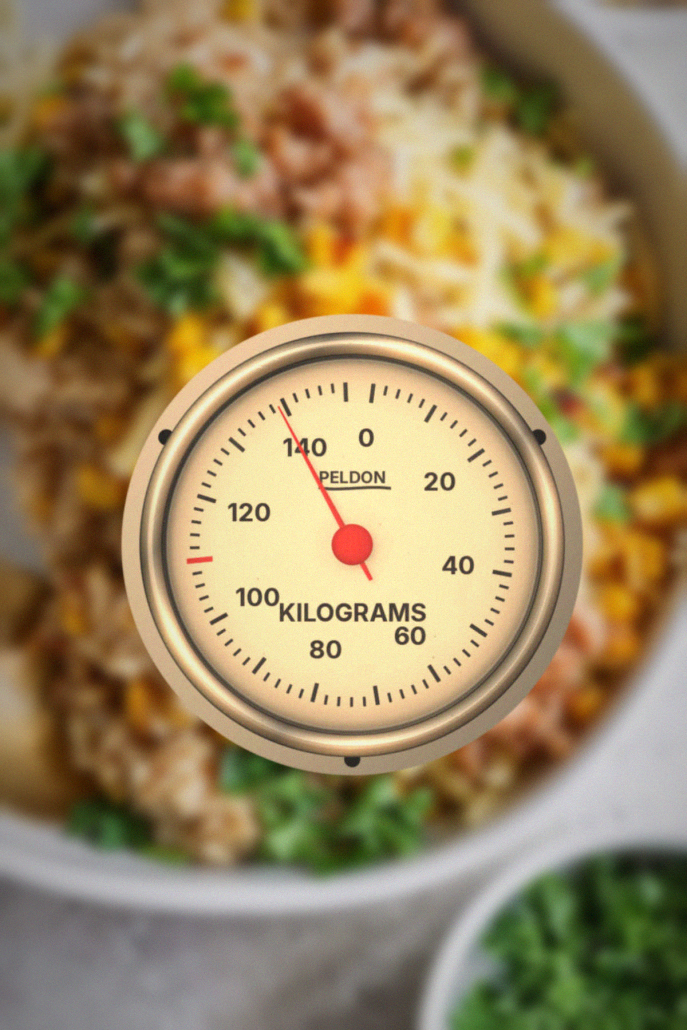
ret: 139,kg
